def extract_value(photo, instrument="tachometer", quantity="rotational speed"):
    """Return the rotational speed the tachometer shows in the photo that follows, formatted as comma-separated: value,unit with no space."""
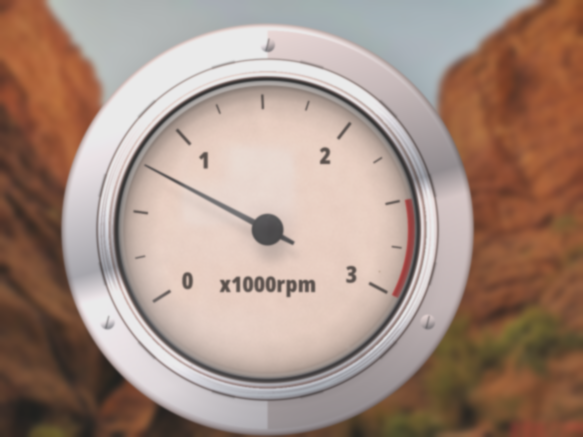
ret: 750,rpm
